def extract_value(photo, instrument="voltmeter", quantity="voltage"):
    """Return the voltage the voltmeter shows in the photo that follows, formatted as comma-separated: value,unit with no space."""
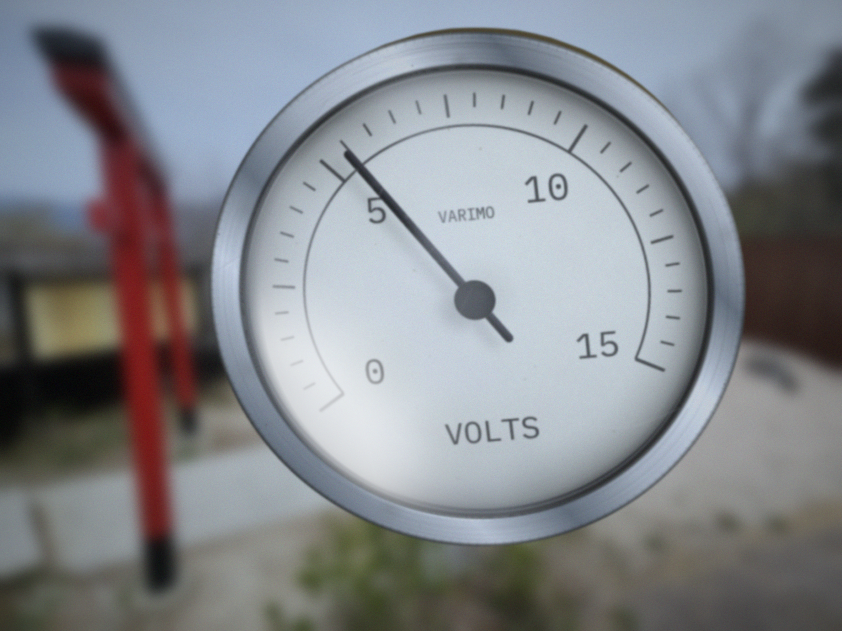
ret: 5.5,V
